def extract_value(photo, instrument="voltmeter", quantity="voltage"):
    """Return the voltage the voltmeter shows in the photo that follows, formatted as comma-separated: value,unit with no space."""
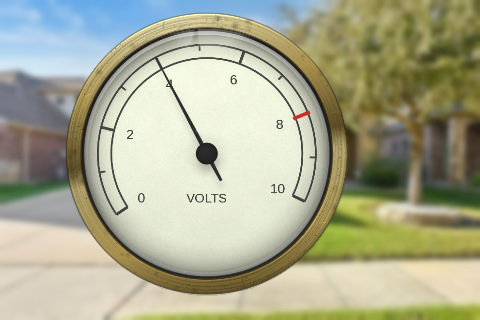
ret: 4,V
